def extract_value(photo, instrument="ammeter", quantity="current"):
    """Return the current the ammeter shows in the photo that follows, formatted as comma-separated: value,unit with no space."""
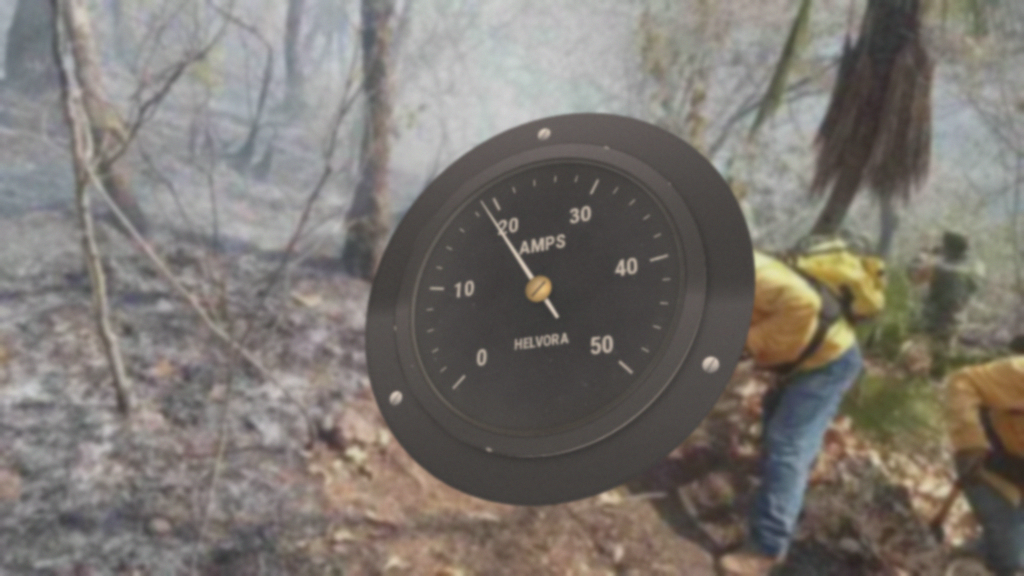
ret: 19,A
